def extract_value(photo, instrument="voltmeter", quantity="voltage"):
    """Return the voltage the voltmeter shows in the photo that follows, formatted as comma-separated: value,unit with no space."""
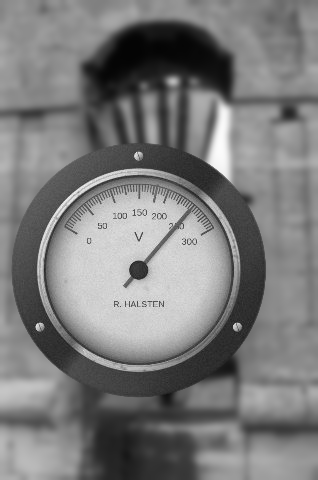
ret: 250,V
